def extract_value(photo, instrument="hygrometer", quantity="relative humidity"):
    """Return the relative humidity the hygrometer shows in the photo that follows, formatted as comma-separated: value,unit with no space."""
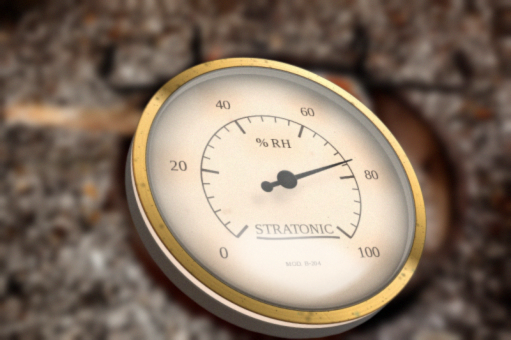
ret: 76,%
